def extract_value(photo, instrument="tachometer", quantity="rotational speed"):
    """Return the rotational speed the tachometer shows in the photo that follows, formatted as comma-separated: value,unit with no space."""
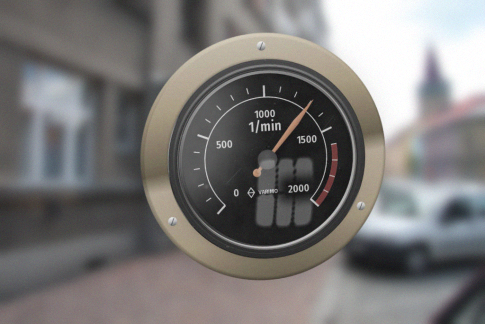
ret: 1300,rpm
